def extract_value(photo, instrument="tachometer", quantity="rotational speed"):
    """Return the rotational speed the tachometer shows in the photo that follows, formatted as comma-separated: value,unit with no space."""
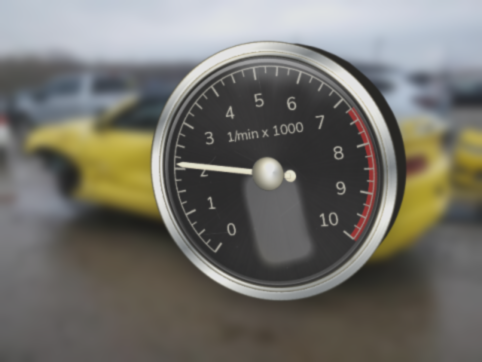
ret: 2125,rpm
